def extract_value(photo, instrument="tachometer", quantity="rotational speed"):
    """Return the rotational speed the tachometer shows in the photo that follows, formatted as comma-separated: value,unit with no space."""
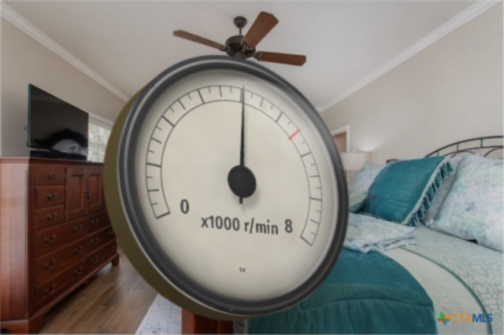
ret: 4000,rpm
